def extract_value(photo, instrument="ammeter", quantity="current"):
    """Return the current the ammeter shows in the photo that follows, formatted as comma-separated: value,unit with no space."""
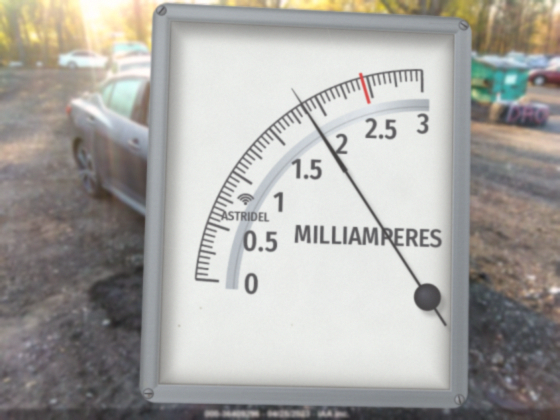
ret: 1.85,mA
